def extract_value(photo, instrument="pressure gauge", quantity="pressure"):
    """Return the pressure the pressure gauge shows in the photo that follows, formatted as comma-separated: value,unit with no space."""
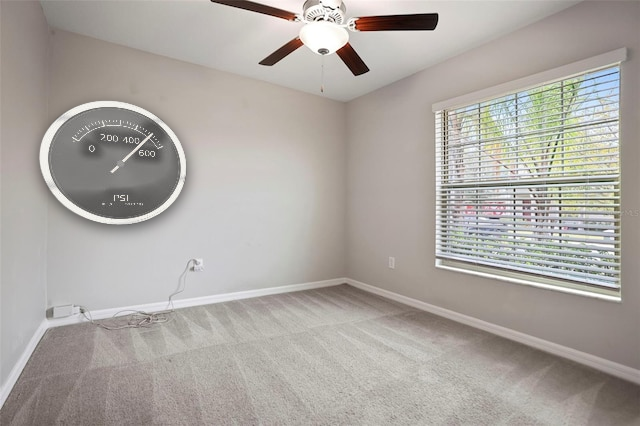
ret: 500,psi
